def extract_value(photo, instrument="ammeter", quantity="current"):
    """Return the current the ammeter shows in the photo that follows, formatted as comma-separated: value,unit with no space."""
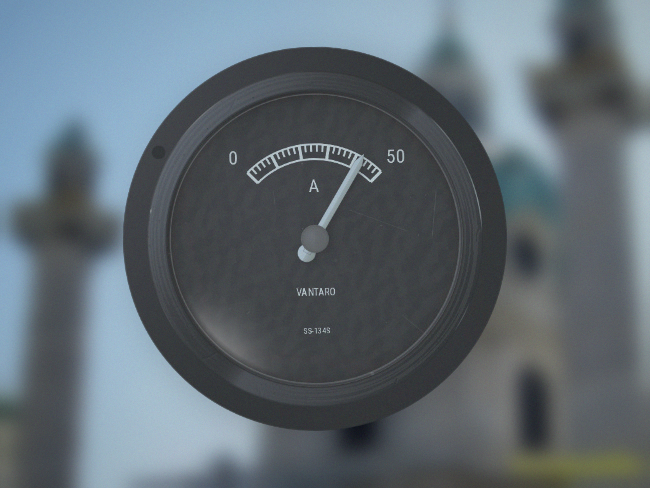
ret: 42,A
